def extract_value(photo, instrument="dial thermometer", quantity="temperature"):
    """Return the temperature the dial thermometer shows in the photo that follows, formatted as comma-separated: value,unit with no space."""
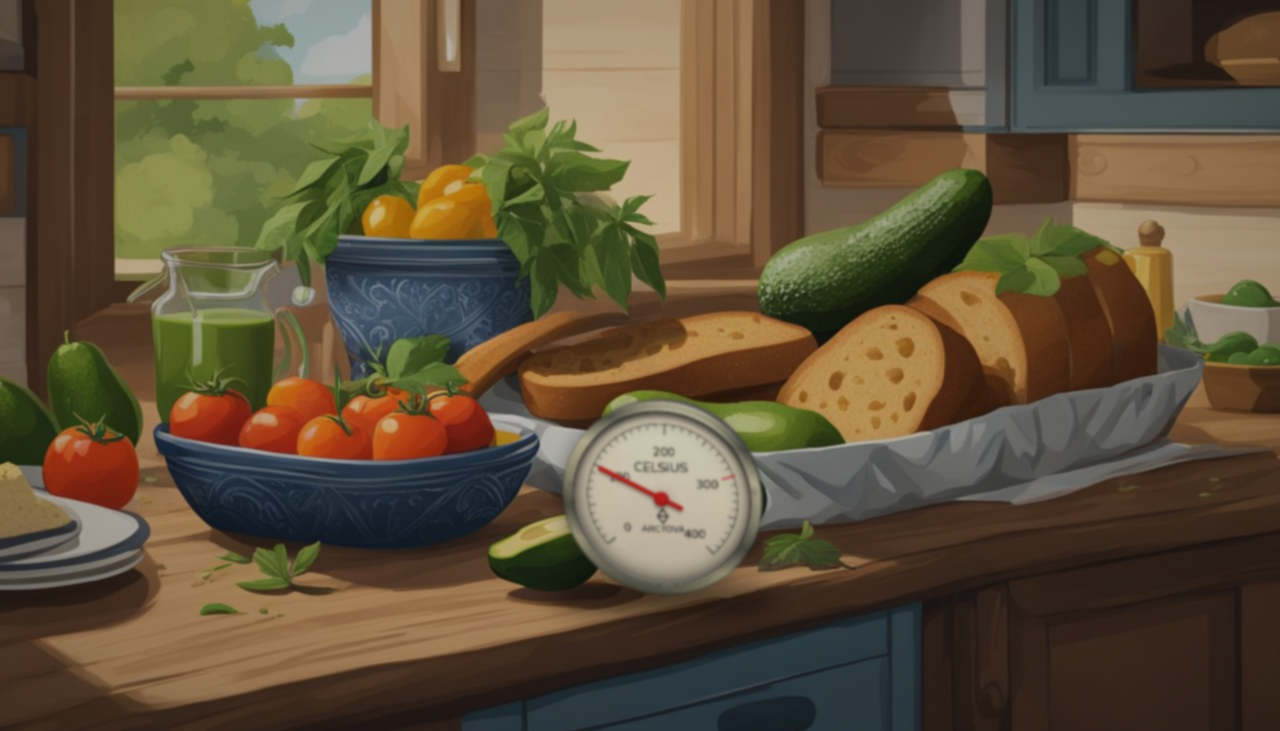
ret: 100,°C
